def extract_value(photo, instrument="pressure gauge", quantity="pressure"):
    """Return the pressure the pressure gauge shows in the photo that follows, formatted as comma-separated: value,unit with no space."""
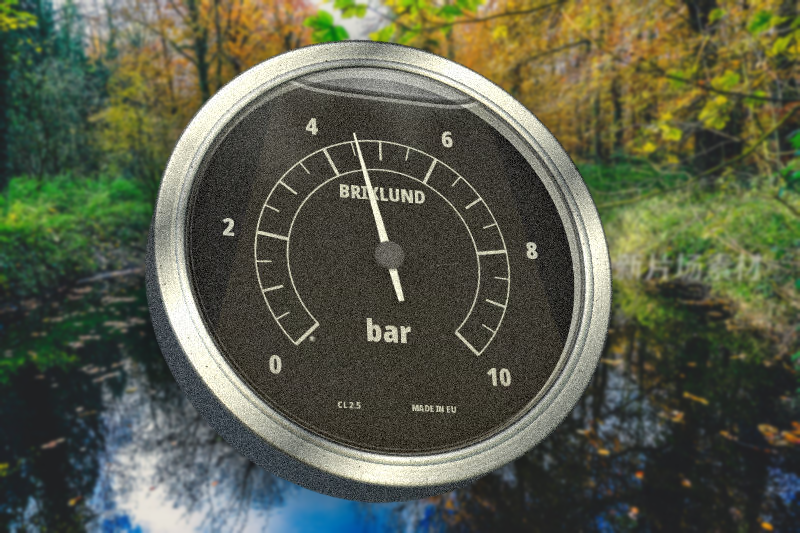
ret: 4.5,bar
